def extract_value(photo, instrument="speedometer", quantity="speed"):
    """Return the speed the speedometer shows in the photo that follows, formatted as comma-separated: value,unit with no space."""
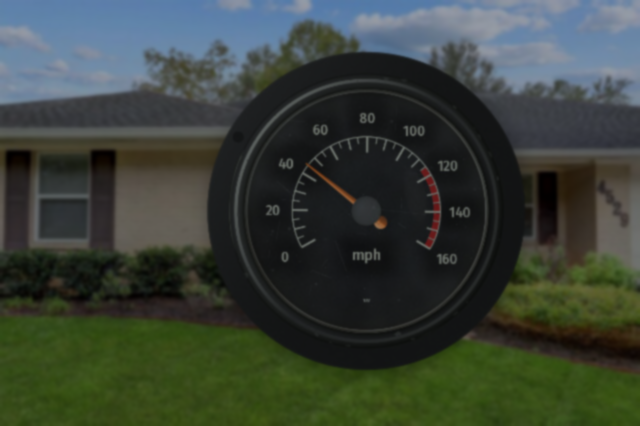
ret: 45,mph
